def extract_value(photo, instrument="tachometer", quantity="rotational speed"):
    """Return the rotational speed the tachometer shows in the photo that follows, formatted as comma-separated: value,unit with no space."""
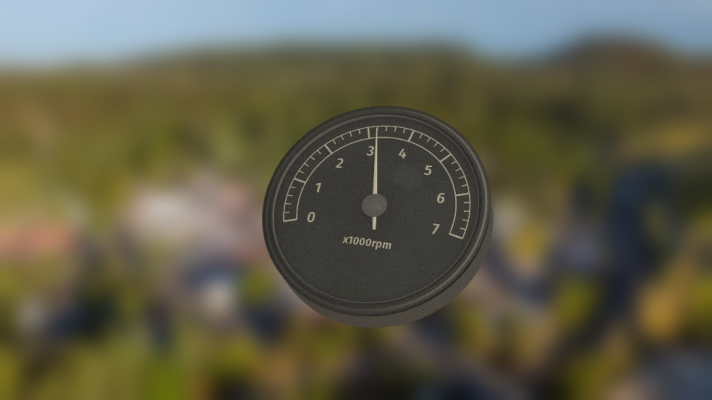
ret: 3200,rpm
